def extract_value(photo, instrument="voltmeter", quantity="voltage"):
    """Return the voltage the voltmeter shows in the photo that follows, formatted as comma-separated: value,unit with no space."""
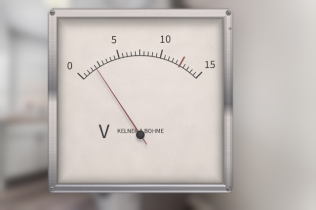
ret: 2,V
